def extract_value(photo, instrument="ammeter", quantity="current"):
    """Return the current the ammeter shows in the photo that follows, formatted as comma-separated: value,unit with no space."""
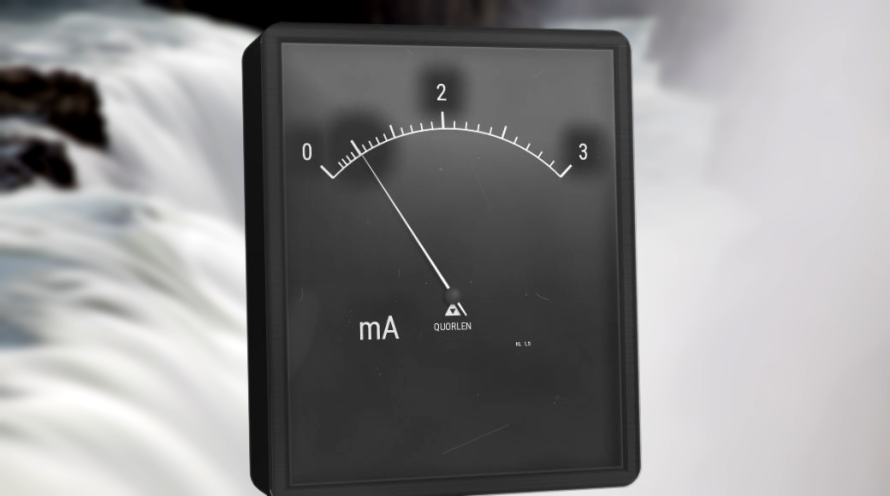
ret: 1,mA
